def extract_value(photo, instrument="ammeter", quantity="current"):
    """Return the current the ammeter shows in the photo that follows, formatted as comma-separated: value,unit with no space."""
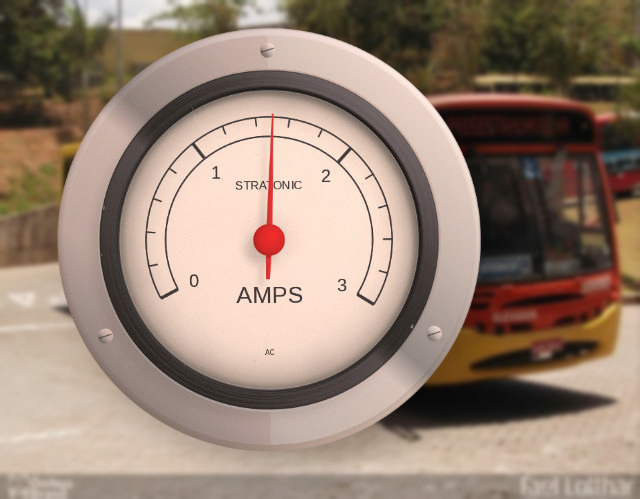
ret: 1.5,A
